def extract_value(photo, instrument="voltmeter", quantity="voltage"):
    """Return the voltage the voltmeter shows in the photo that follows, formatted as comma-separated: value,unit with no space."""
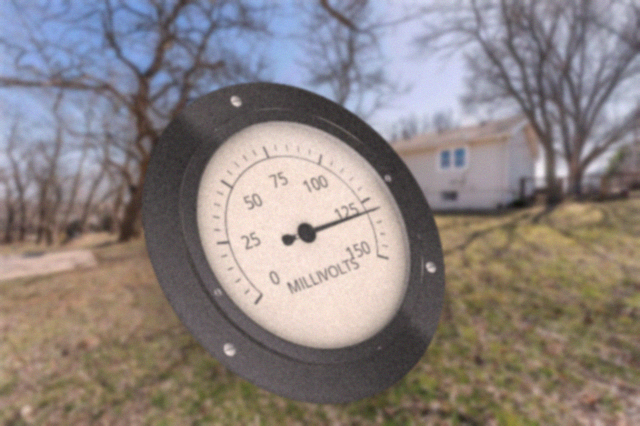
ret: 130,mV
